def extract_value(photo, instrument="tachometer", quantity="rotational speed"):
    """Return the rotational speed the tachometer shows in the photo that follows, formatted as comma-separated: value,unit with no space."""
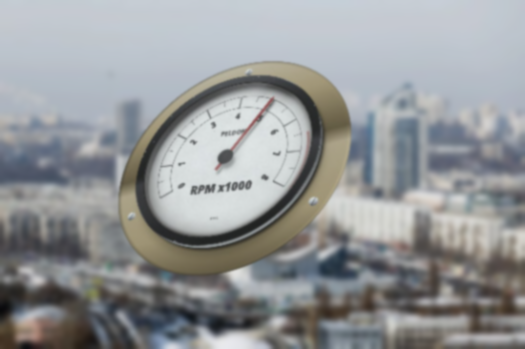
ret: 5000,rpm
